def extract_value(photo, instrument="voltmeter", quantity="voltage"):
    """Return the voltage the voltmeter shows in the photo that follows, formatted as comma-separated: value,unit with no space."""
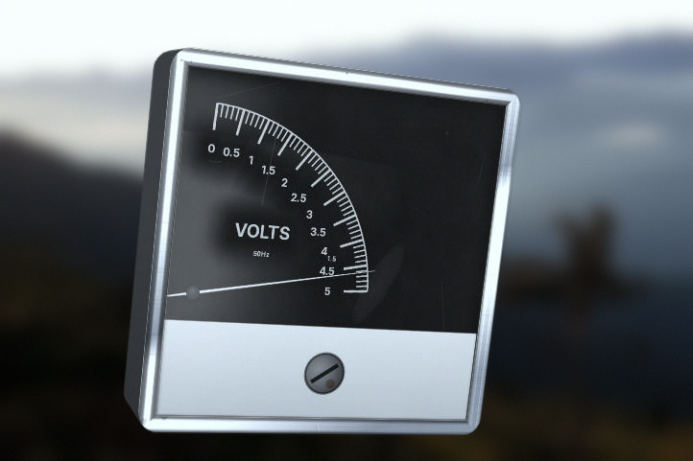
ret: 4.6,V
